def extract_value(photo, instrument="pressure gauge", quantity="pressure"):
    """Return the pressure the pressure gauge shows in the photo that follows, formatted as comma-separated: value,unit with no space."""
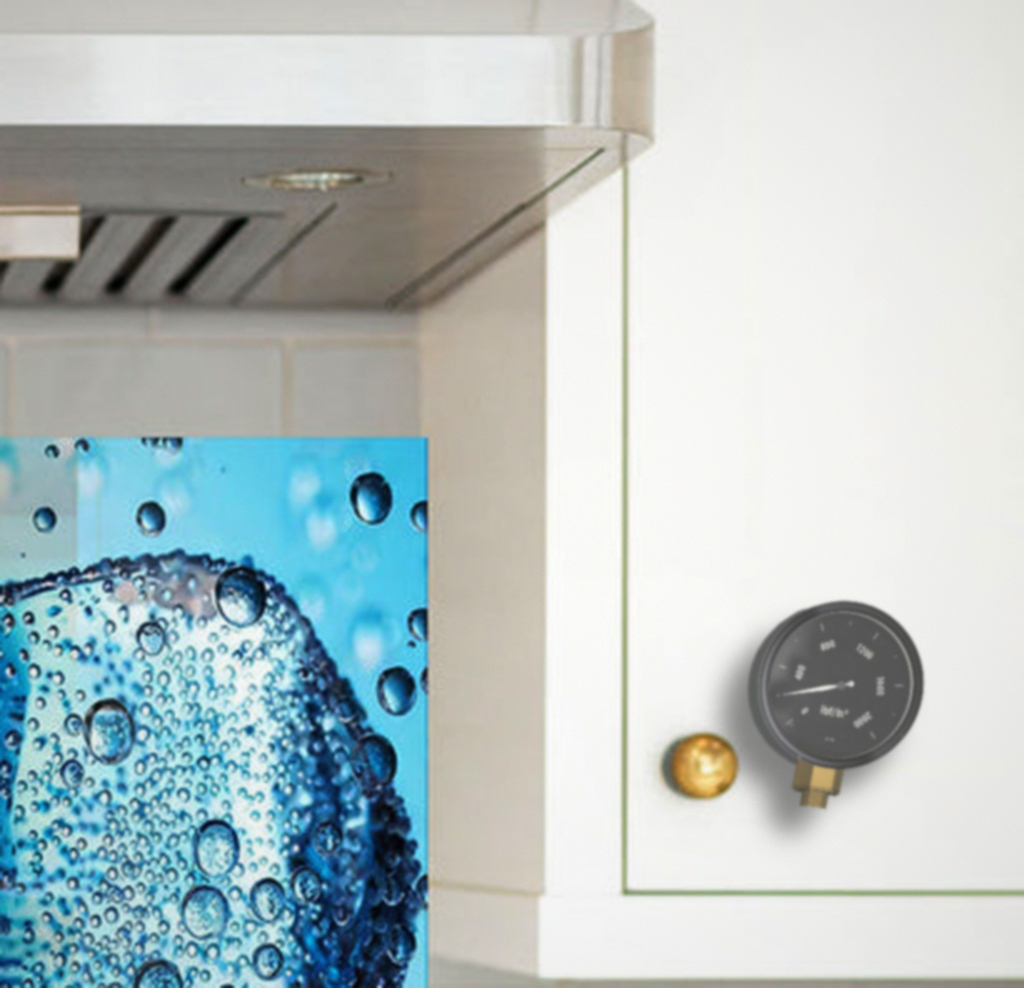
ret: 200,psi
